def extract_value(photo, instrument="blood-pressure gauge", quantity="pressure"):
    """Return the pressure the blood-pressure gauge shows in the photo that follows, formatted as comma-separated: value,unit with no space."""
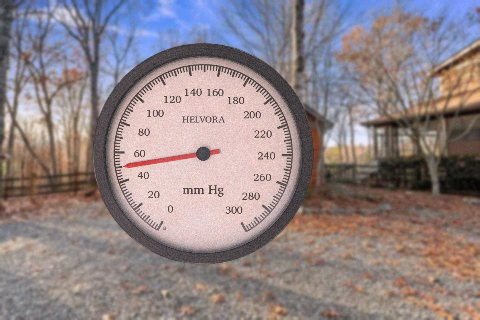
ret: 50,mmHg
